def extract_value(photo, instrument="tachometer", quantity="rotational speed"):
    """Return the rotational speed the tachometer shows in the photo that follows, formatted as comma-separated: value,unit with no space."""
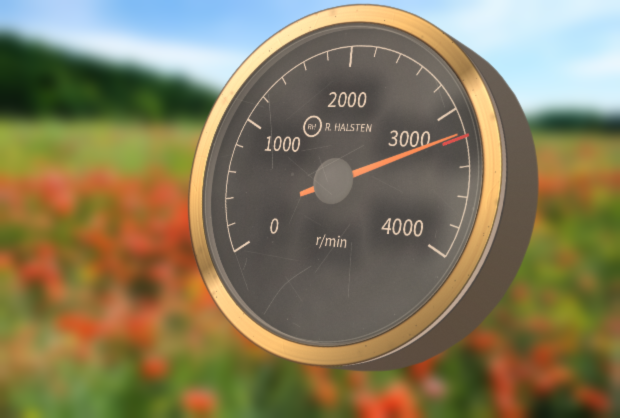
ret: 3200,rpm
